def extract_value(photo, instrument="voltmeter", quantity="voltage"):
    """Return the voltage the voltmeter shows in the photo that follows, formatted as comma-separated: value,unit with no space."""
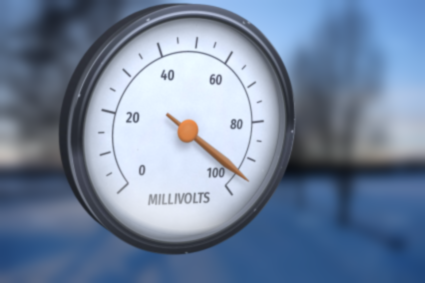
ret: 95,mV
